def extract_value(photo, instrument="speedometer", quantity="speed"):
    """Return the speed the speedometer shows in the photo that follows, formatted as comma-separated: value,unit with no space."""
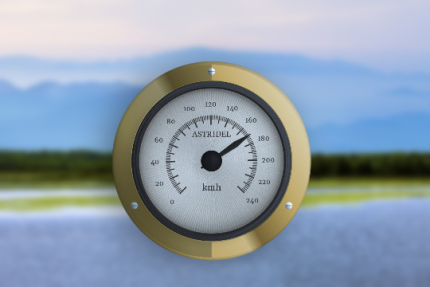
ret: 170,km/h
